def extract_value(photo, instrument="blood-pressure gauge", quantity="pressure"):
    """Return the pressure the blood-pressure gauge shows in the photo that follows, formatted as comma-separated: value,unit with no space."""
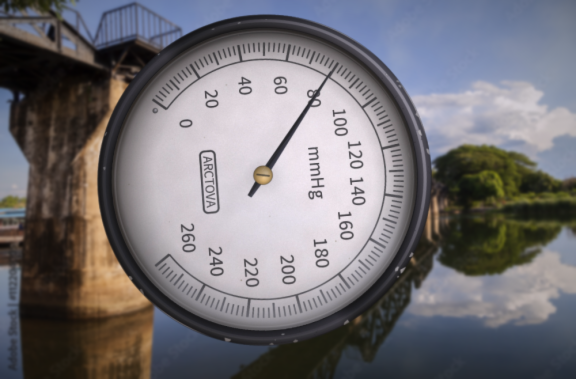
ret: 80,mmHg
